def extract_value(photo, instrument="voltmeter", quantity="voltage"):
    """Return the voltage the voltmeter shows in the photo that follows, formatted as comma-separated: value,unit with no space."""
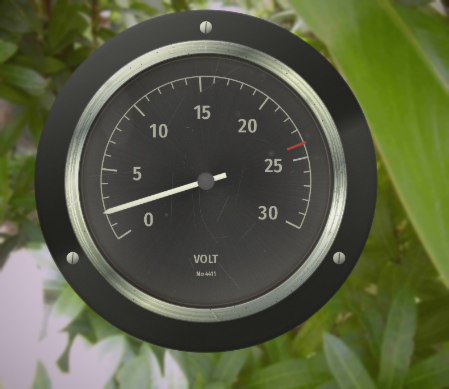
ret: 2,V
